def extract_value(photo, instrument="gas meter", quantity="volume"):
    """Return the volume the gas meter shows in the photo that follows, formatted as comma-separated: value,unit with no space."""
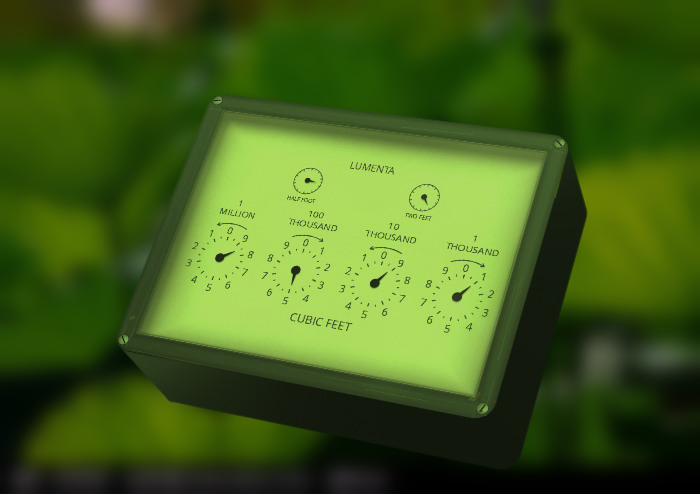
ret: 849100,ft³
